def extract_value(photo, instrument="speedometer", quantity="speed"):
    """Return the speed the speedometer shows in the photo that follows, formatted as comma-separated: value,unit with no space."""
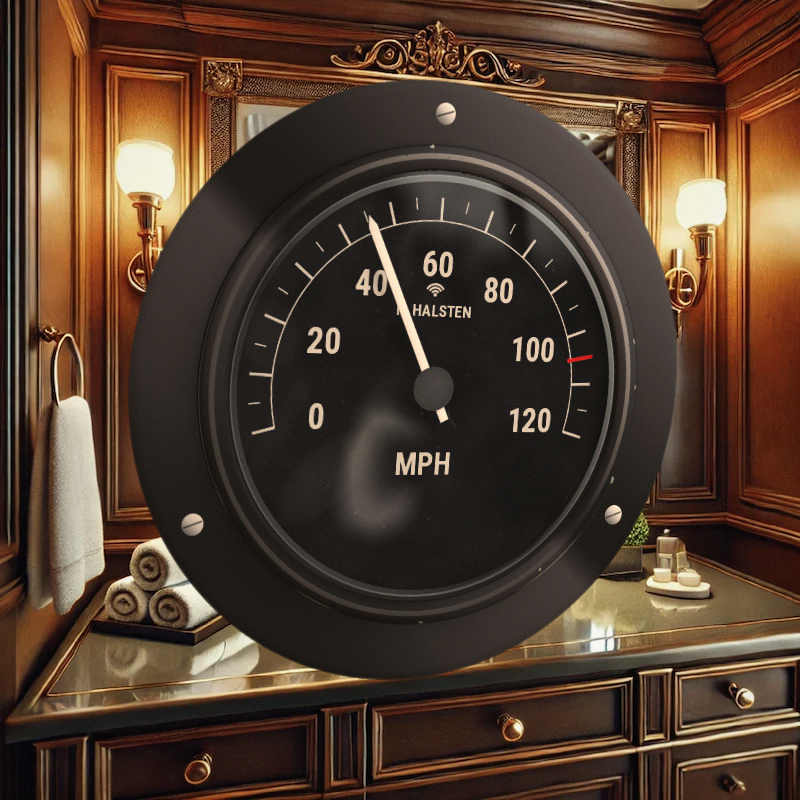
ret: 45,mph
